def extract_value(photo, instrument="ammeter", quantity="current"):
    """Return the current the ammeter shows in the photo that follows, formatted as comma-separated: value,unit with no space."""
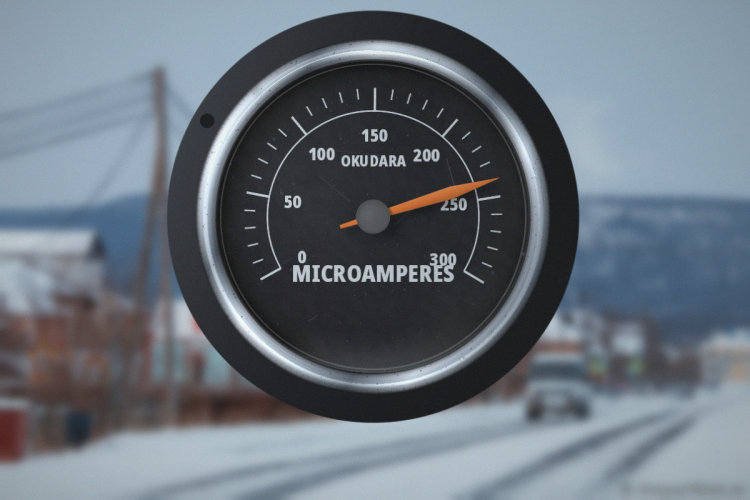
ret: 240,µA
